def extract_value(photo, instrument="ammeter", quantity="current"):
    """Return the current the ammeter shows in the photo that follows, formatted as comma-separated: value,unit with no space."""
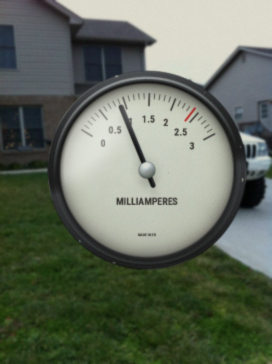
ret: 0.9,mA
